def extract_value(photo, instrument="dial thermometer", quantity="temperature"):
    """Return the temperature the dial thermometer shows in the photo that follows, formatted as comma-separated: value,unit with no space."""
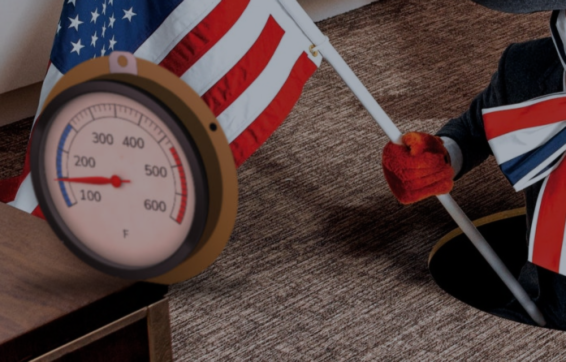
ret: 150,°F
